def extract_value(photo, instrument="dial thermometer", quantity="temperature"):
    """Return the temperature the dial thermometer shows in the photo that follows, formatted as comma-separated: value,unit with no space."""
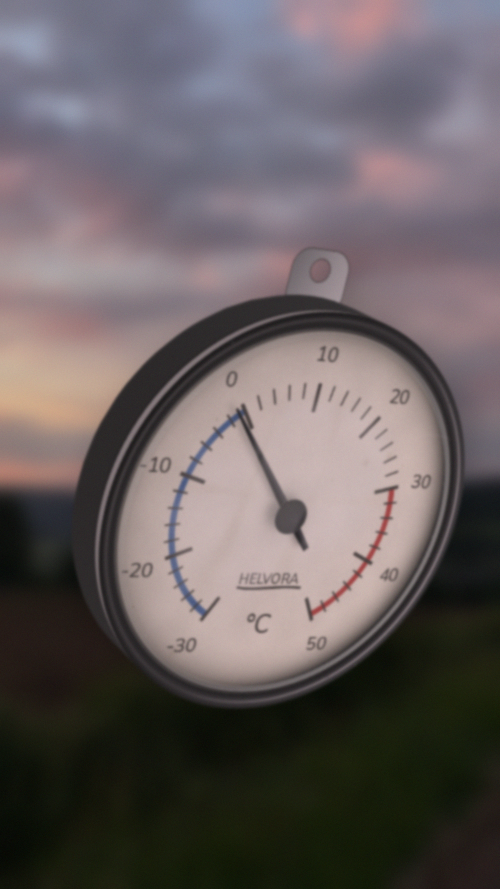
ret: -1,°C
